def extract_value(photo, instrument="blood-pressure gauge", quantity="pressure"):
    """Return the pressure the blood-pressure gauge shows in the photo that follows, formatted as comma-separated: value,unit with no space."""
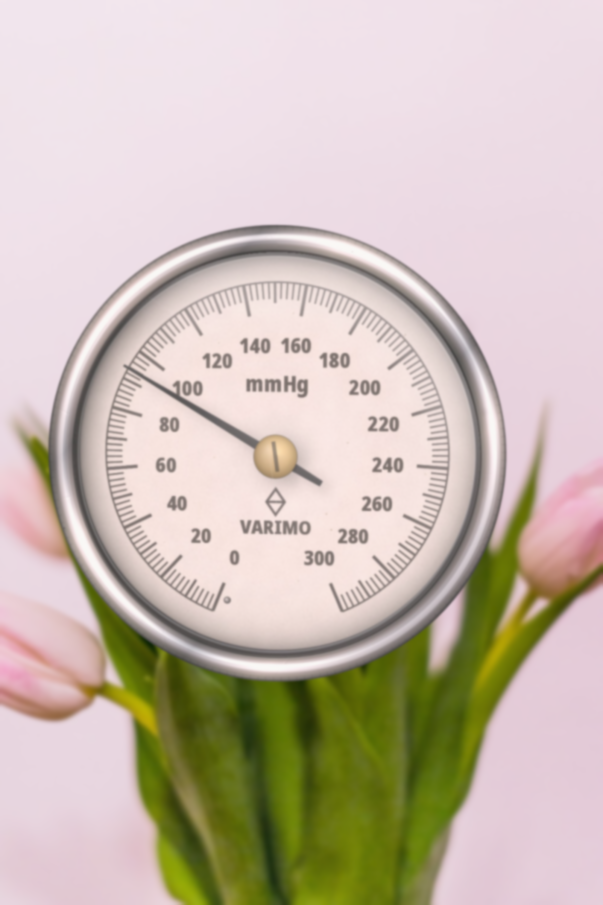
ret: 94,mmHg
